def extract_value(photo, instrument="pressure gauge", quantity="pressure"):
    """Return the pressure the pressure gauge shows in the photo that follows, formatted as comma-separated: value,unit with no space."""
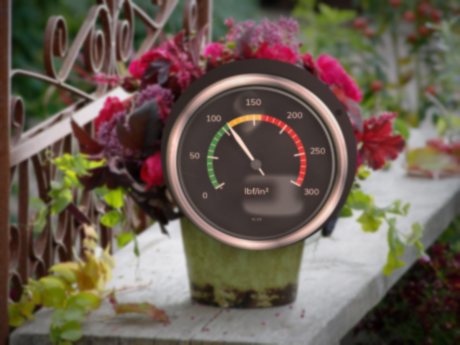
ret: 110,psi
